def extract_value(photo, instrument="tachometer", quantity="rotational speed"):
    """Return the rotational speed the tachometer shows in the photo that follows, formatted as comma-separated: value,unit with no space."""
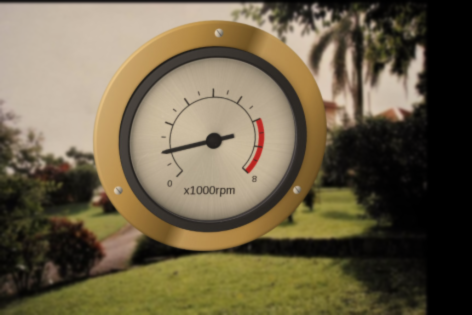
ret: 1000,rpm
